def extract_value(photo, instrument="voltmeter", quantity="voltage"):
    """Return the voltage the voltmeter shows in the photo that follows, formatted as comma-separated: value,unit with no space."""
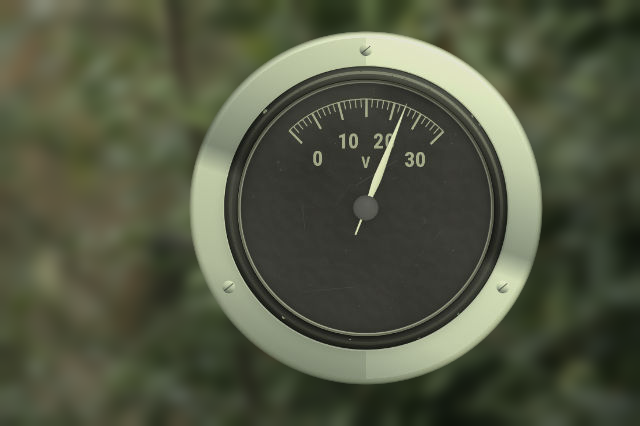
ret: 22,V
